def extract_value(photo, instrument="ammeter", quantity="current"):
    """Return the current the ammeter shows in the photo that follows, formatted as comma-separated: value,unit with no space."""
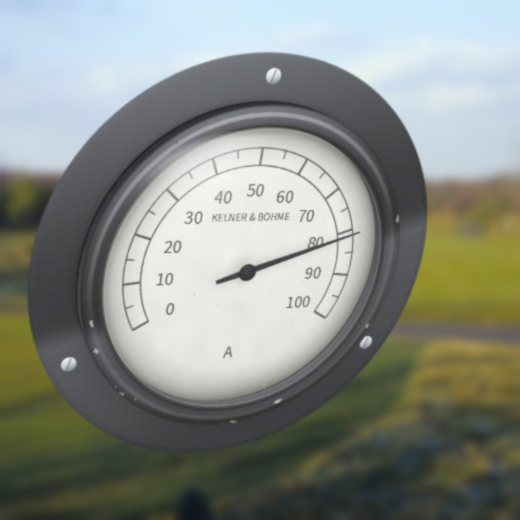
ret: 80,A
